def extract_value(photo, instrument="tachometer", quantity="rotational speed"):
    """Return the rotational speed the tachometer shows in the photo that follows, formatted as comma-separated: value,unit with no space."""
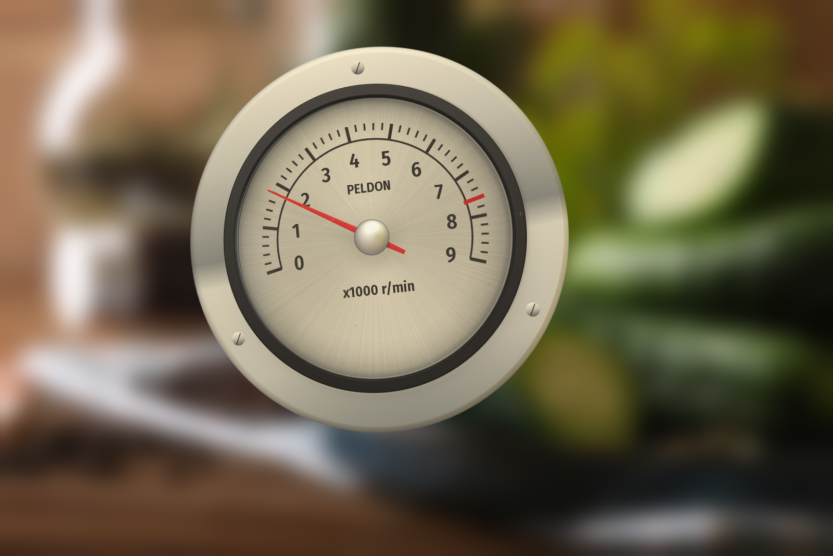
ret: 1800,rpm
